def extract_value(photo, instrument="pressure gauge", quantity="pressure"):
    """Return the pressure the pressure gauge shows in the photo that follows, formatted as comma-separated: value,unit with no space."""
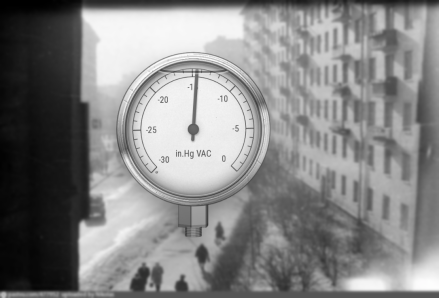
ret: -14.5,inHg
